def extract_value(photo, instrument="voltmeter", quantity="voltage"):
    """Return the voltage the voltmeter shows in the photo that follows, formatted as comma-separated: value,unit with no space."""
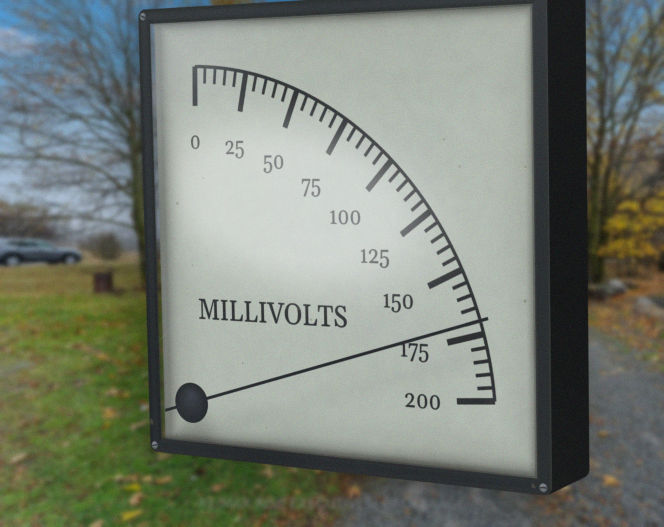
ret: 170,mV
